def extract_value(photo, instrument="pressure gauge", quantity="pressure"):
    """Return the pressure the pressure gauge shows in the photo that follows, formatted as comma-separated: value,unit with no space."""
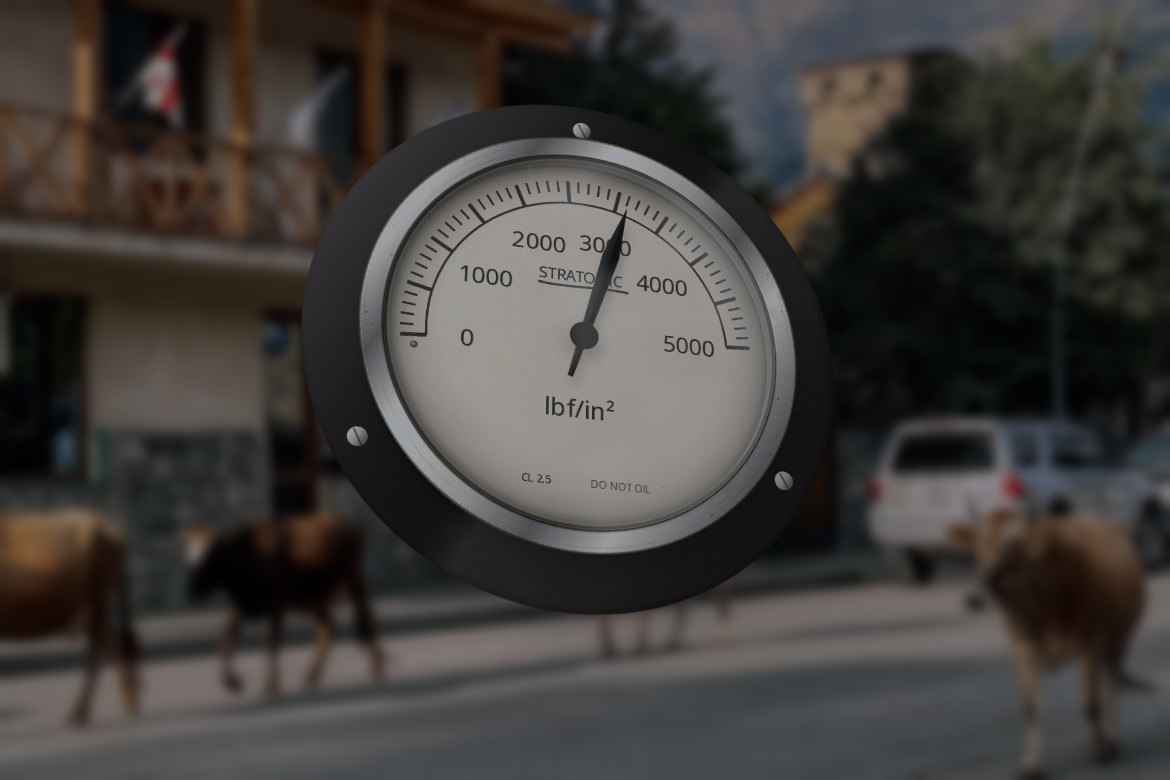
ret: 3100,psi
